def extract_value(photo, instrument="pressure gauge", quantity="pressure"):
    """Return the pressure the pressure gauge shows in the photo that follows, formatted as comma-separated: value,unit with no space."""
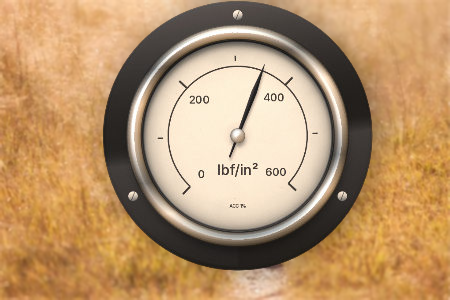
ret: 350,psi
